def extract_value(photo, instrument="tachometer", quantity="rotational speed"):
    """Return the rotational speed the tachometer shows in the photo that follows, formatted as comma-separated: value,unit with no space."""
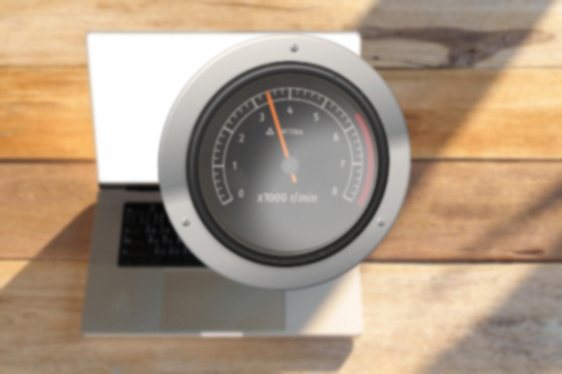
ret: 3400,rpm
